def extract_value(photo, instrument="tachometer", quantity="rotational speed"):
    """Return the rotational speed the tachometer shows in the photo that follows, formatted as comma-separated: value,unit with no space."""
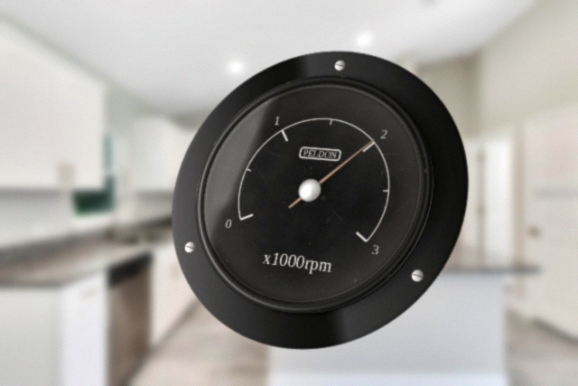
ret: 2000,rpm
